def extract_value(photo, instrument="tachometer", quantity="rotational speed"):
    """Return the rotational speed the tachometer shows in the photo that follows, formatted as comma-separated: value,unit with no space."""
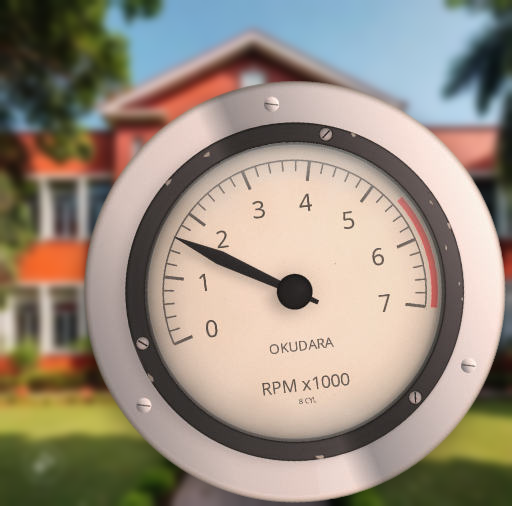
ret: 1600,rpm
